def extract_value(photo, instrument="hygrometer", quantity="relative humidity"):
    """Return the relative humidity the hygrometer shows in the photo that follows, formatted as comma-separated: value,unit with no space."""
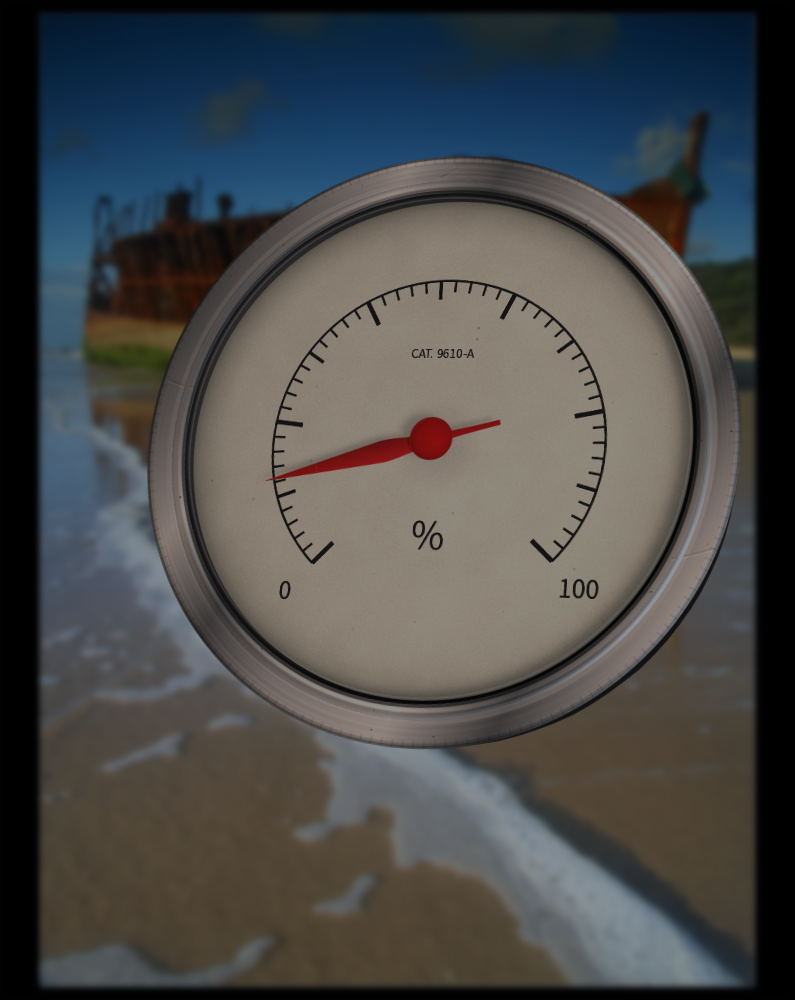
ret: 12,%
